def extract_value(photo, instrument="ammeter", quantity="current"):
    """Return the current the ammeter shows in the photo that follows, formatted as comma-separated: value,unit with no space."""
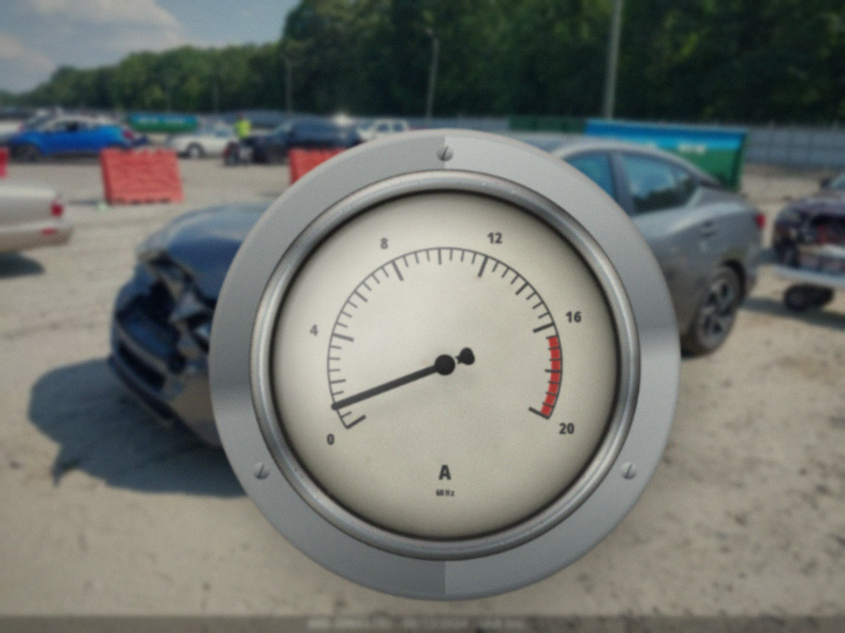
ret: 1,A
